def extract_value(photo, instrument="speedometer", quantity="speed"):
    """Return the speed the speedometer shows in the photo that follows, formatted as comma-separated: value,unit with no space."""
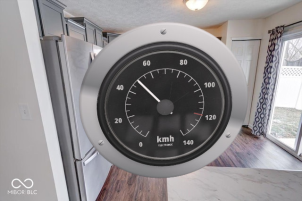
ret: 50,km/h
